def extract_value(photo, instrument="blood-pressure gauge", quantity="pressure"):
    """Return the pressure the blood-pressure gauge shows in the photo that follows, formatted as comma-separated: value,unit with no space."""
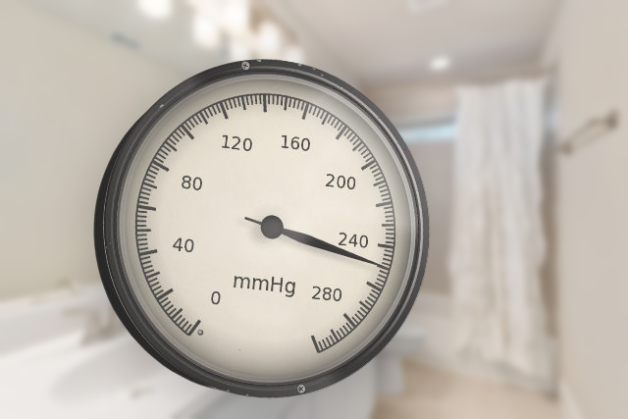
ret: 250,mmHg
